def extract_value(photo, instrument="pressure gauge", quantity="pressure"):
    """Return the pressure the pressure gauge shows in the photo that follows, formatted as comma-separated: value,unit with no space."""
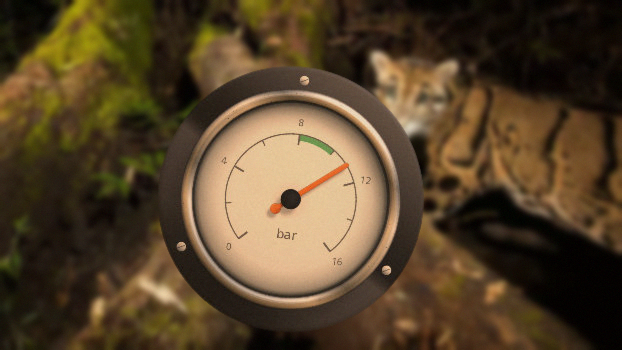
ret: 11,bar
